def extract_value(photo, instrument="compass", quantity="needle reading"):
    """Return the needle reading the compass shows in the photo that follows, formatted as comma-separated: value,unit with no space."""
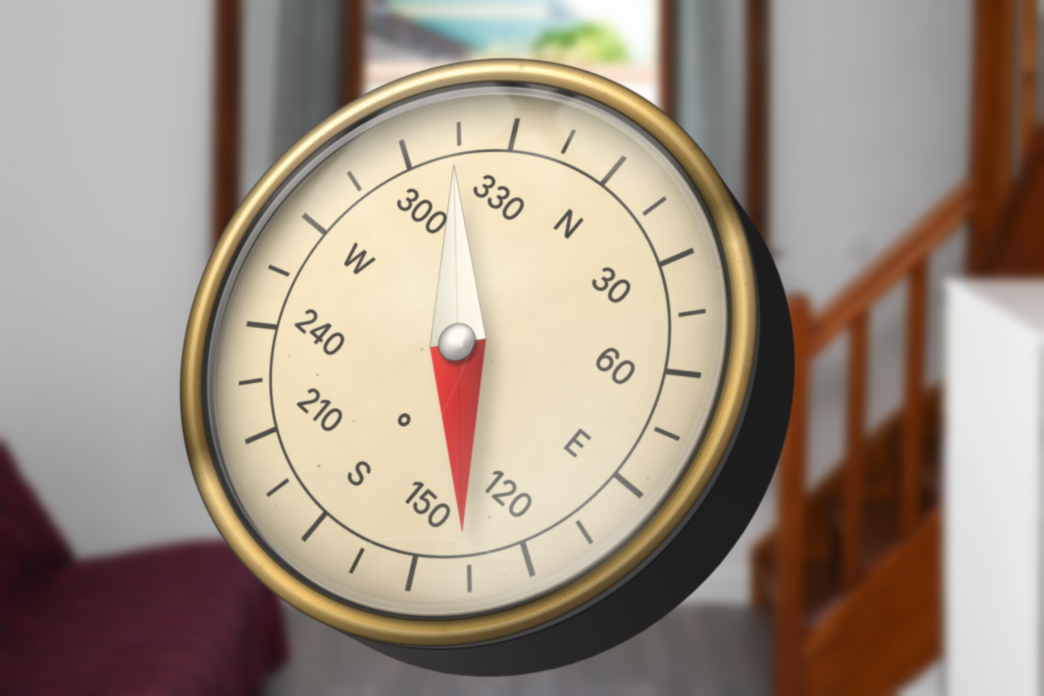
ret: 135,°
